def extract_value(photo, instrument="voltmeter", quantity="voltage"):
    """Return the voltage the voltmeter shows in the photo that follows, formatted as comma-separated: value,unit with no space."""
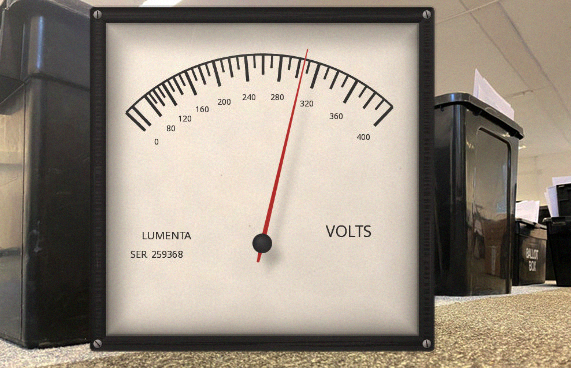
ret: 305,V
